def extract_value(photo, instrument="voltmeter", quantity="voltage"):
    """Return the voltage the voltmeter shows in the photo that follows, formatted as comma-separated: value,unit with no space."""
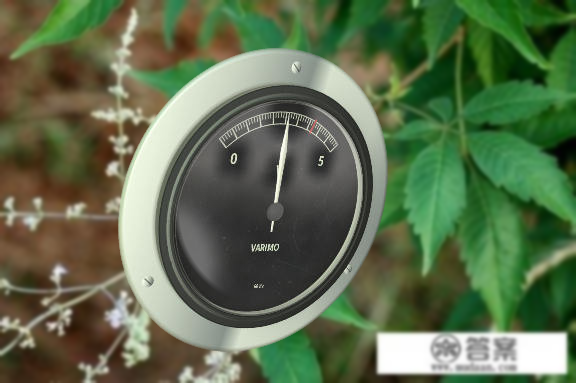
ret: 2.5,V
